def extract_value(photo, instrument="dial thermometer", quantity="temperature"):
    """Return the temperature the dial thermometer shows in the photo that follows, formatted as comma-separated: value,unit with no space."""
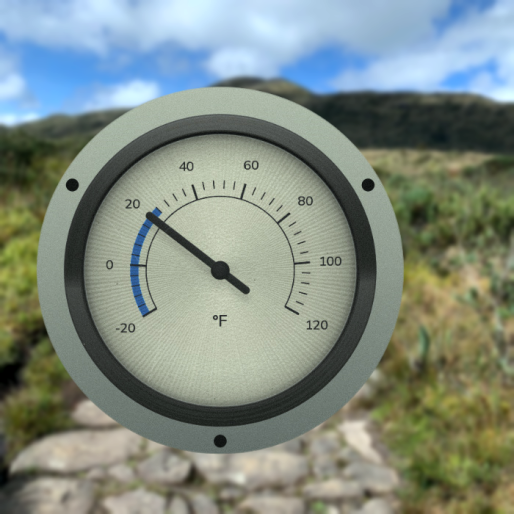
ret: 20,°F
